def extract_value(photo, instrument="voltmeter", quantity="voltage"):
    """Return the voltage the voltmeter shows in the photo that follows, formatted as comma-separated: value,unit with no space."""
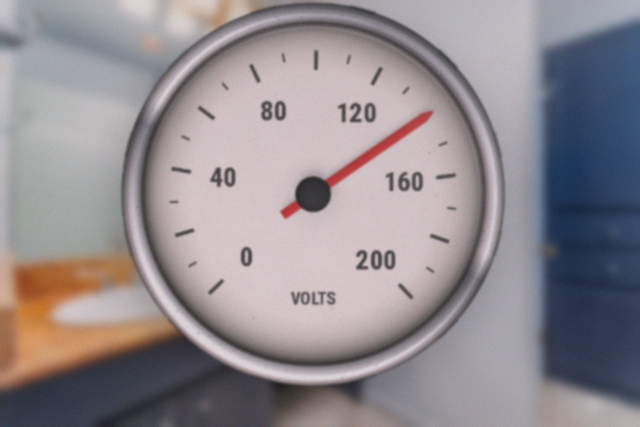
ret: 140,V
